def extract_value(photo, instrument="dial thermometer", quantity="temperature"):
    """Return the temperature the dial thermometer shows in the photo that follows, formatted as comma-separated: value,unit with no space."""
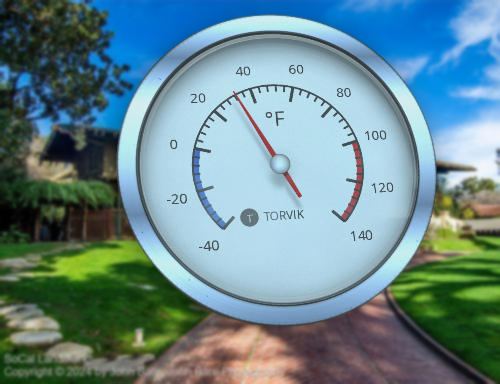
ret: 32,°F
